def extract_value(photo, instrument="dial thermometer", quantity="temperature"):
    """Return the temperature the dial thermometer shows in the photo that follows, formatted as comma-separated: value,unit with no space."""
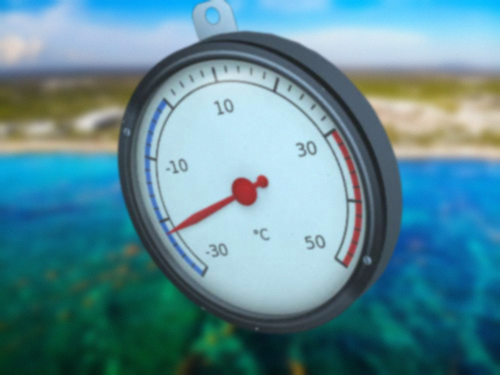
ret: -22,°C
